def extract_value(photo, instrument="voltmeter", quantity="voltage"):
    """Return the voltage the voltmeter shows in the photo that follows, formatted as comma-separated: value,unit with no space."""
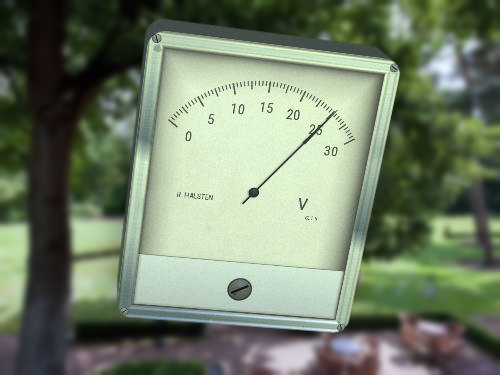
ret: 25,V
